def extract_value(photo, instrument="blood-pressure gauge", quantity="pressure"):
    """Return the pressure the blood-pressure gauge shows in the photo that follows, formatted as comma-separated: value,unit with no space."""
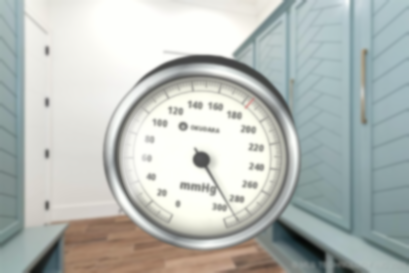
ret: 290,mmHg
